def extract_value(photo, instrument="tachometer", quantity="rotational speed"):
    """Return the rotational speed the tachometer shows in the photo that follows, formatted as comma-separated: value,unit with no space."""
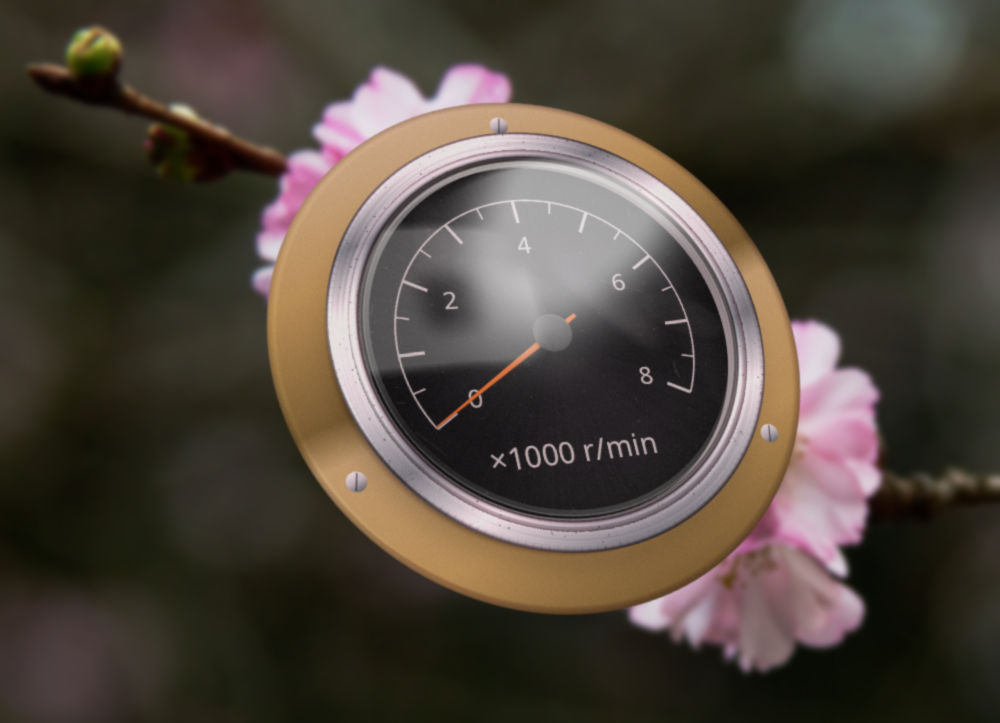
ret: 0,rpm
